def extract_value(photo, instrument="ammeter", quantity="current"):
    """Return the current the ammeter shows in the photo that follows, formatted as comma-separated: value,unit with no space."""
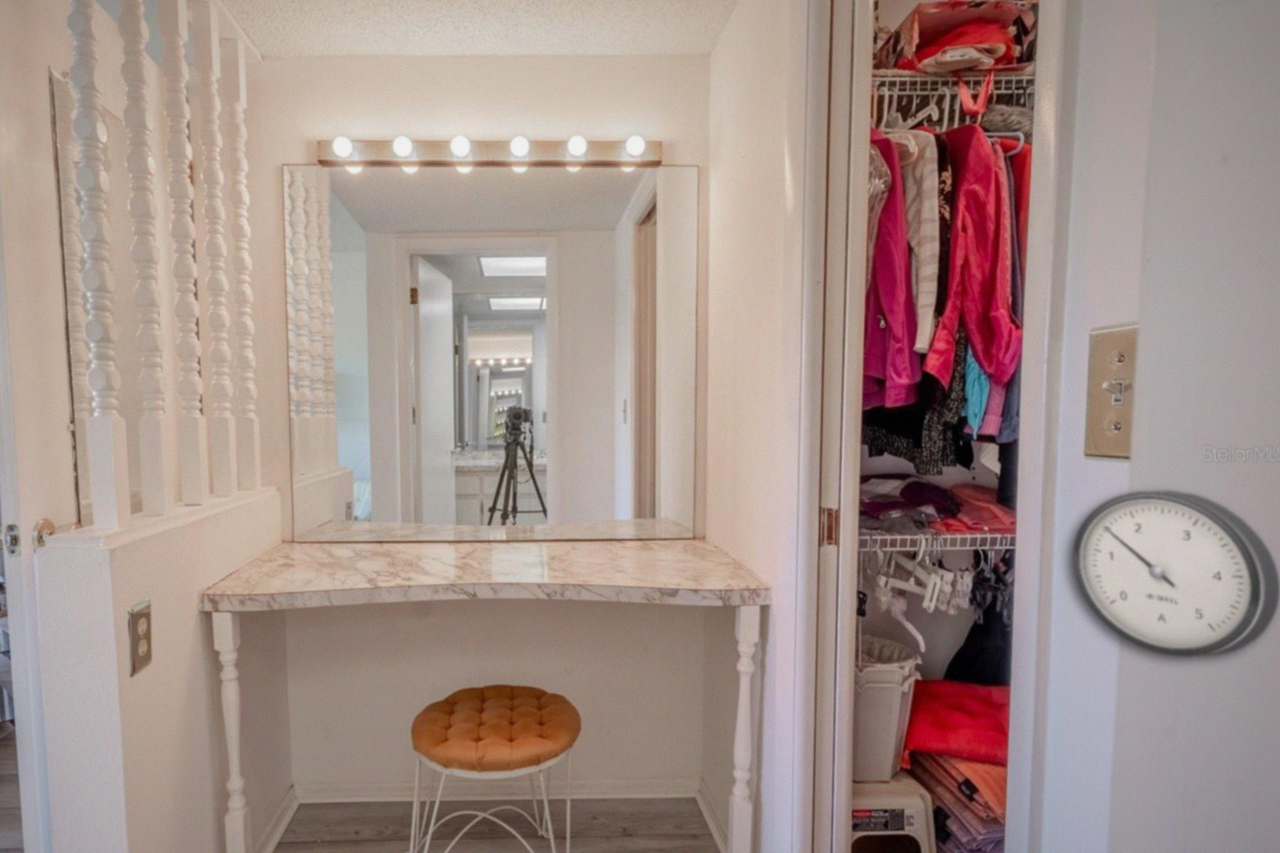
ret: 1.5,A
